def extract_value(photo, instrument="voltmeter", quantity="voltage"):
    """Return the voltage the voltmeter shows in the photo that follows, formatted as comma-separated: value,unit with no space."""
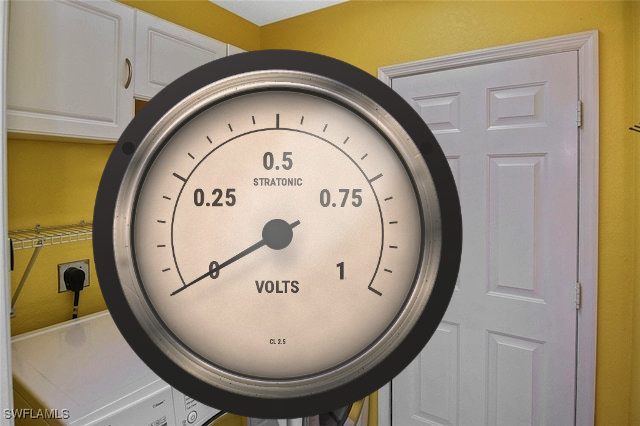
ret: 0,V
